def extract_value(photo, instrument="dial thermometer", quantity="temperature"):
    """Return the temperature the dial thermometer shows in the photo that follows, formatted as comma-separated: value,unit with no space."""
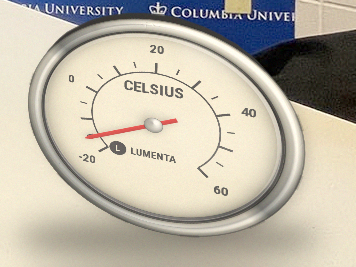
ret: -15,°C
